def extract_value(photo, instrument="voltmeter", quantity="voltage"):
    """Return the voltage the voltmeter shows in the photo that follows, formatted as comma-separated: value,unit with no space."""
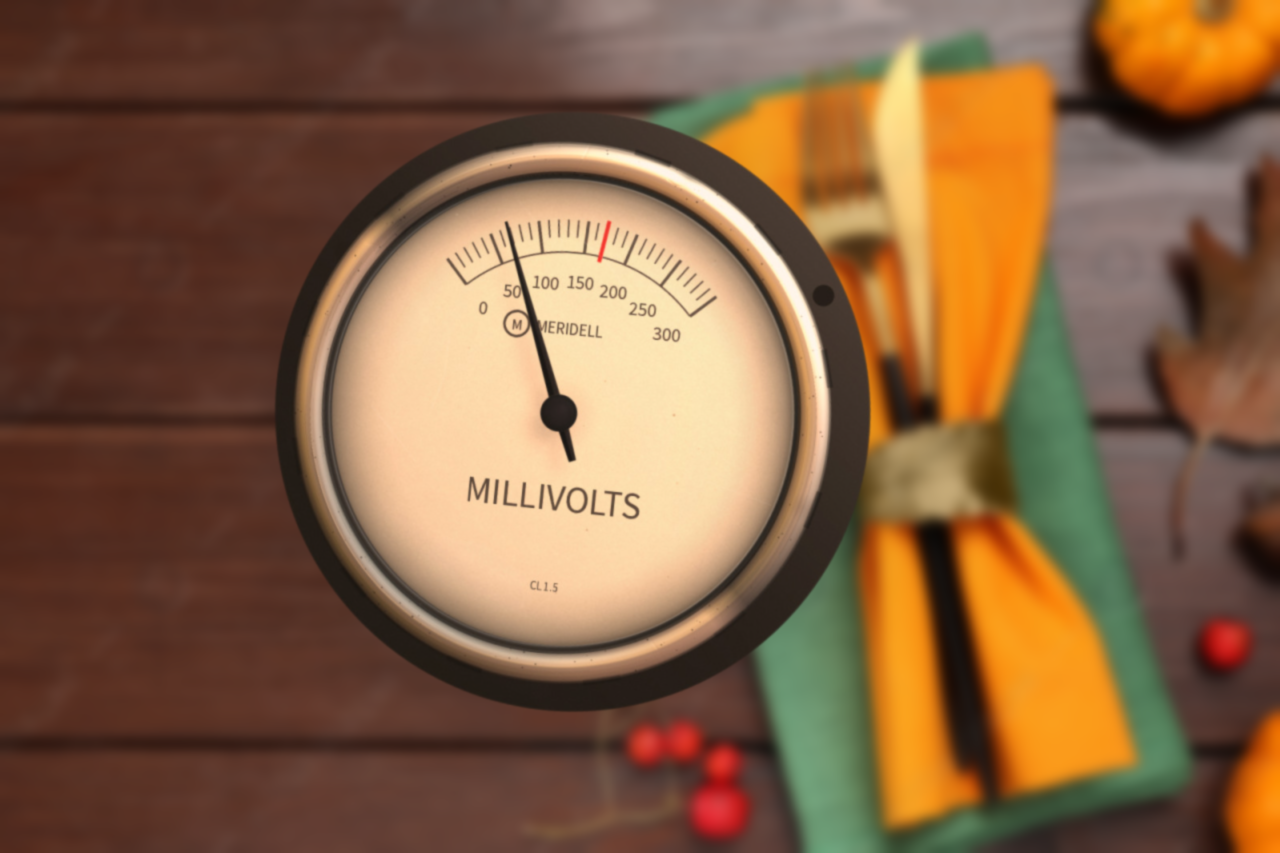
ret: 70,mV
